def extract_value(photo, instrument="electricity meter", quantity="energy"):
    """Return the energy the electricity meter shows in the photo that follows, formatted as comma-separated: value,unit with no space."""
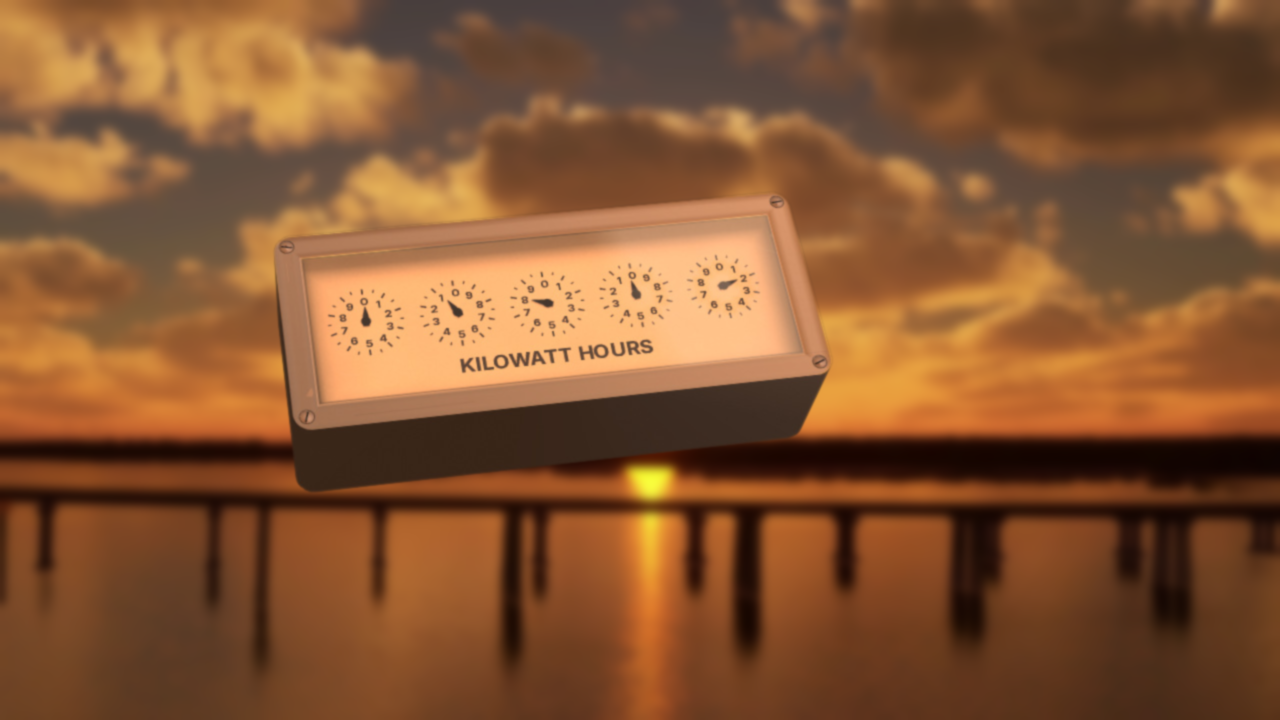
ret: 802,kWh
